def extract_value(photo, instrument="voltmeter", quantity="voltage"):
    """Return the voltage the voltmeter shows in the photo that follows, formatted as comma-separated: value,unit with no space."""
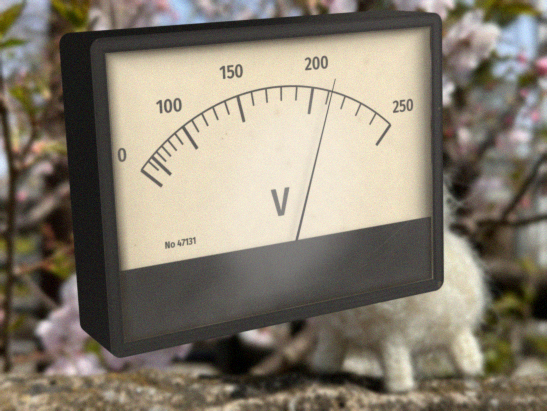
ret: 210,V
